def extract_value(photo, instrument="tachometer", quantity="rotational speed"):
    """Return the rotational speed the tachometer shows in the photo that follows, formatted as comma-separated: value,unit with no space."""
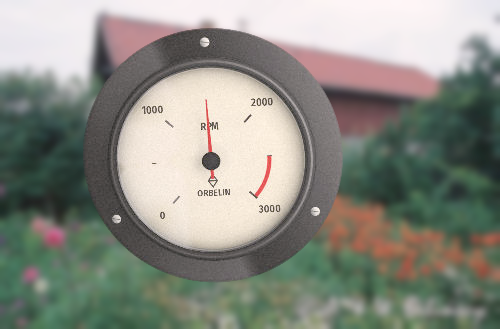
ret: 1500,rpm
